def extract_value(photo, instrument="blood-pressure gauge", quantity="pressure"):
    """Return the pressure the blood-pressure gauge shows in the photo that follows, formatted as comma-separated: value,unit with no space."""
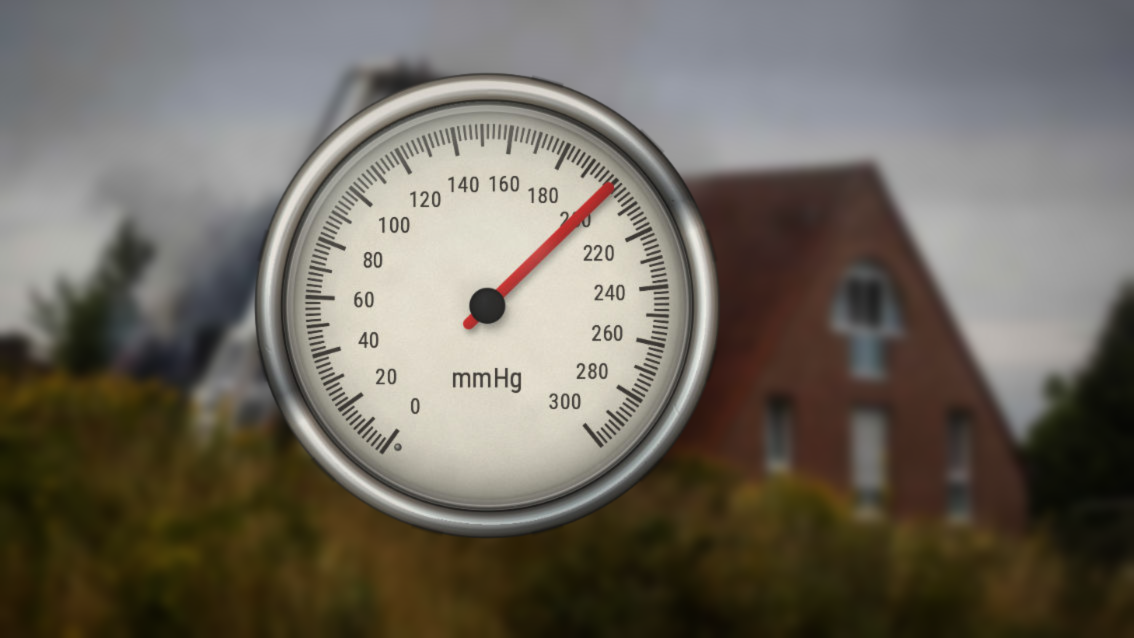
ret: 200,mmHg
